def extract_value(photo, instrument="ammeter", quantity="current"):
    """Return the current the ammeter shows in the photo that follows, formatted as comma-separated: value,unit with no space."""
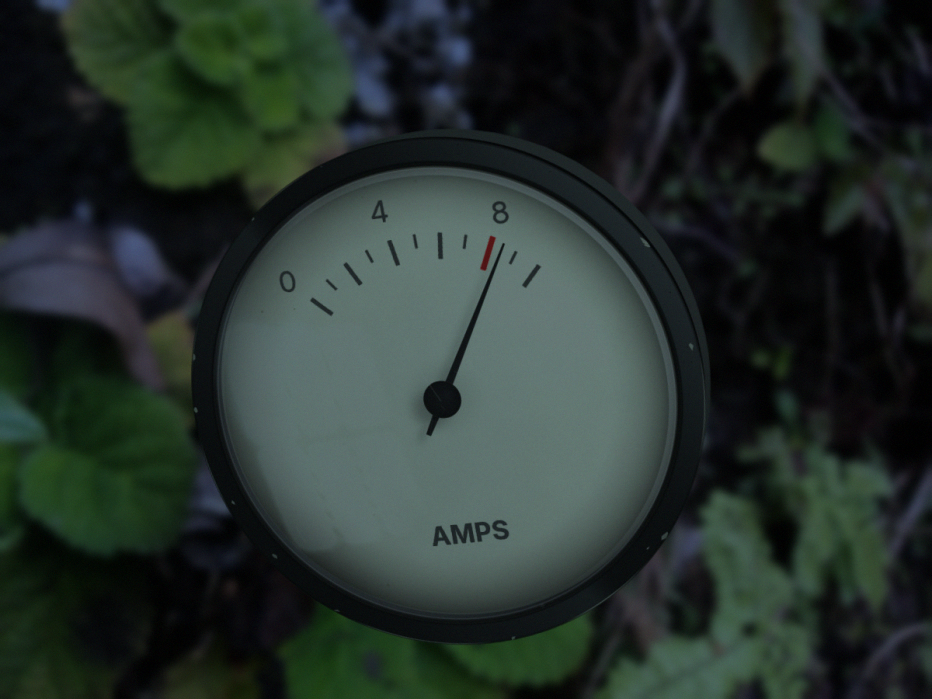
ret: 8.5,A
